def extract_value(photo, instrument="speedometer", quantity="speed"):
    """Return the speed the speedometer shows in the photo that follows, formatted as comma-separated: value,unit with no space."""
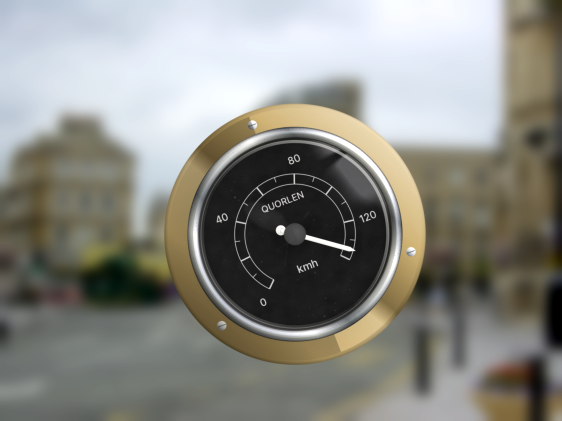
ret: 135,km/h
